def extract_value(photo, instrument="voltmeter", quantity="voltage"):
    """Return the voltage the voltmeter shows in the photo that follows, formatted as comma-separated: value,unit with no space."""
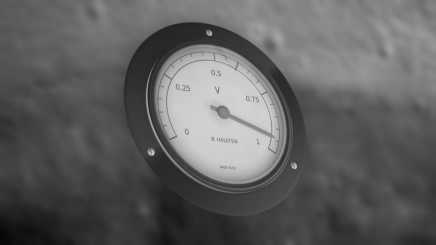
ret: 0.95,V
